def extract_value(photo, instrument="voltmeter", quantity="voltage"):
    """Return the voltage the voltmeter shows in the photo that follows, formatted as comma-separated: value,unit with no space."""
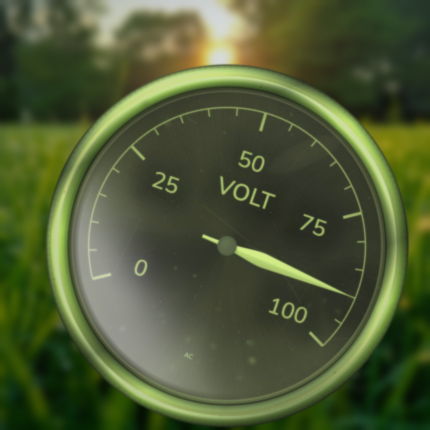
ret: 90,V
